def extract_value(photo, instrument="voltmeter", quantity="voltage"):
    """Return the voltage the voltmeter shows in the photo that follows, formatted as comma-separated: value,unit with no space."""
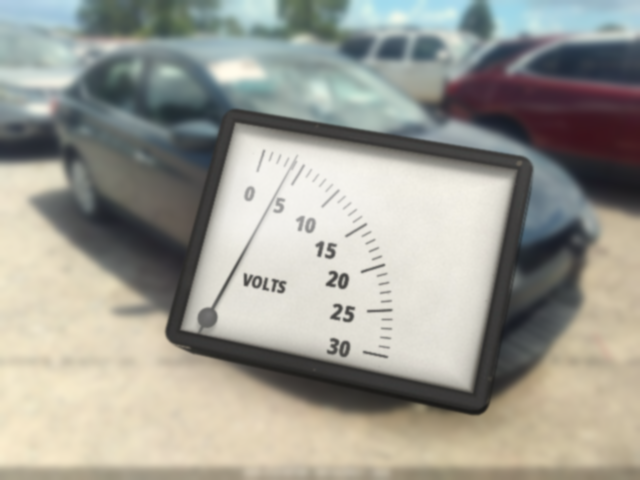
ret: 4,V
